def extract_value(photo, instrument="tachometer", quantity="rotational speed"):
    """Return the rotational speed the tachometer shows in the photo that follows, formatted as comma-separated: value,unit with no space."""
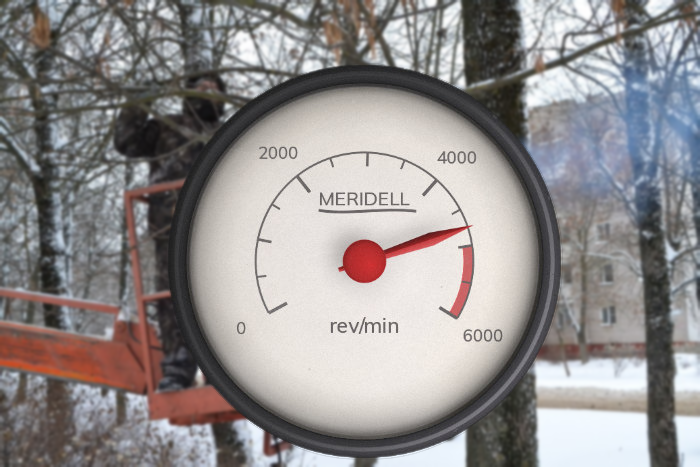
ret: 4750,rpm
